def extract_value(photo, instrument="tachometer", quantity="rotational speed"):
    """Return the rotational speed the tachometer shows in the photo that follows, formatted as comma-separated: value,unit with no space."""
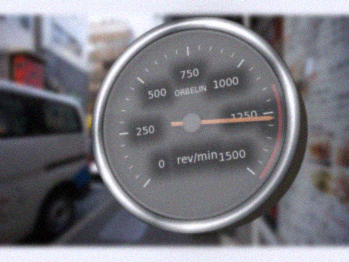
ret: 1275,rpm
